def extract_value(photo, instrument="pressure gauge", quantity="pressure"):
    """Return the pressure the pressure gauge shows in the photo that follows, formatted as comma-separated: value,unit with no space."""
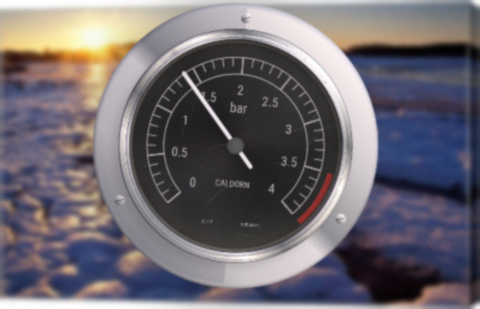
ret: 1.4,bar
